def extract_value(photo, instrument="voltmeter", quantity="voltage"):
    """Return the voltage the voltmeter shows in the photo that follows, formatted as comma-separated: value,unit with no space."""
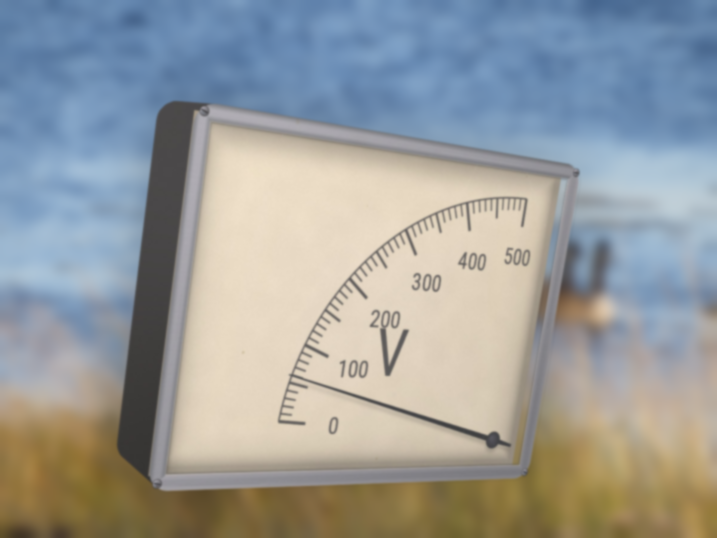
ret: 60,V
